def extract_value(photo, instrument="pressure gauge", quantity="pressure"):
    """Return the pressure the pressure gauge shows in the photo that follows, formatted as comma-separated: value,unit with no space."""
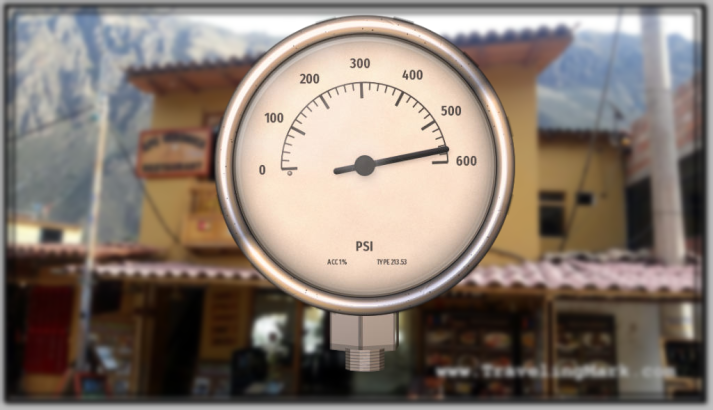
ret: 570,psi
